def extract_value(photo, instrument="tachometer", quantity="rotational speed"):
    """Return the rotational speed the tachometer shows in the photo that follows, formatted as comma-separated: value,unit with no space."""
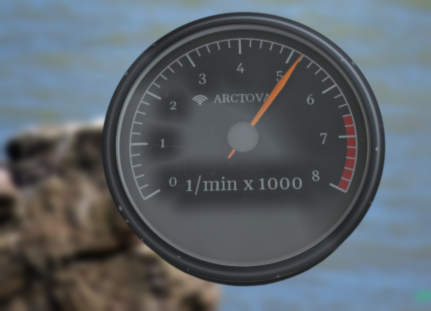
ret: 5200,rpm
